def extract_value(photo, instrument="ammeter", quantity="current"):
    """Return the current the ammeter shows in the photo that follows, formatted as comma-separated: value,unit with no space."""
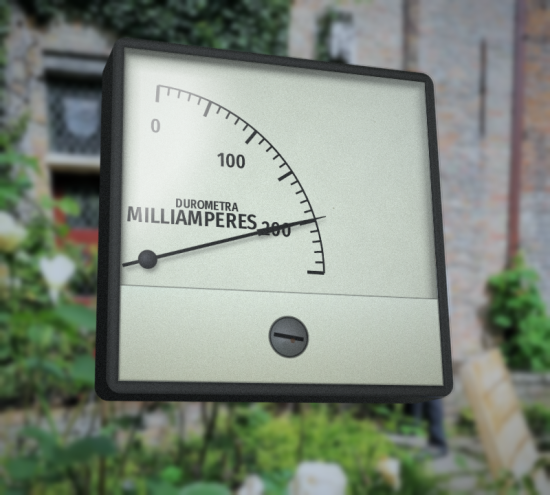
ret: 200,mA
